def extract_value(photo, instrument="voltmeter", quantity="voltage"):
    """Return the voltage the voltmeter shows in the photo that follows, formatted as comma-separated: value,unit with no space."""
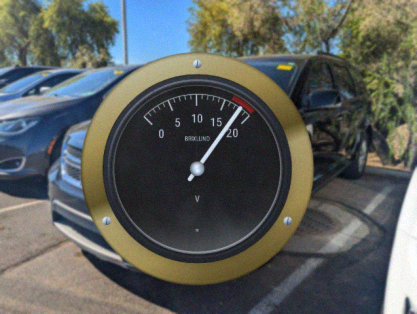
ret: 18,V
